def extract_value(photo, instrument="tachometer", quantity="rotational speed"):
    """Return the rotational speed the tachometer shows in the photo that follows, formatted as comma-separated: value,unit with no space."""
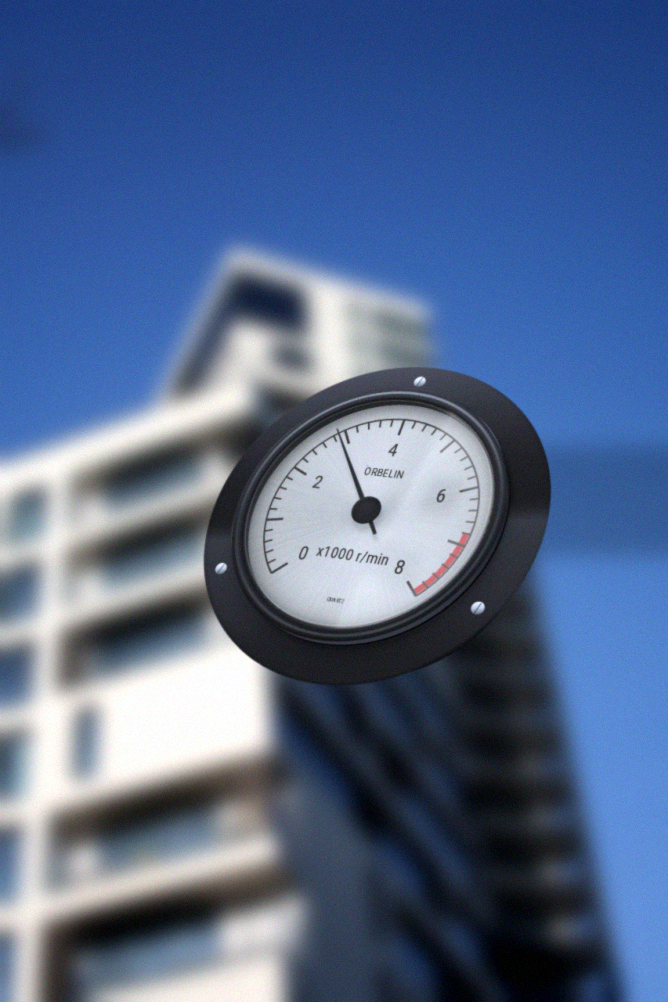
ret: 2900,rpm
